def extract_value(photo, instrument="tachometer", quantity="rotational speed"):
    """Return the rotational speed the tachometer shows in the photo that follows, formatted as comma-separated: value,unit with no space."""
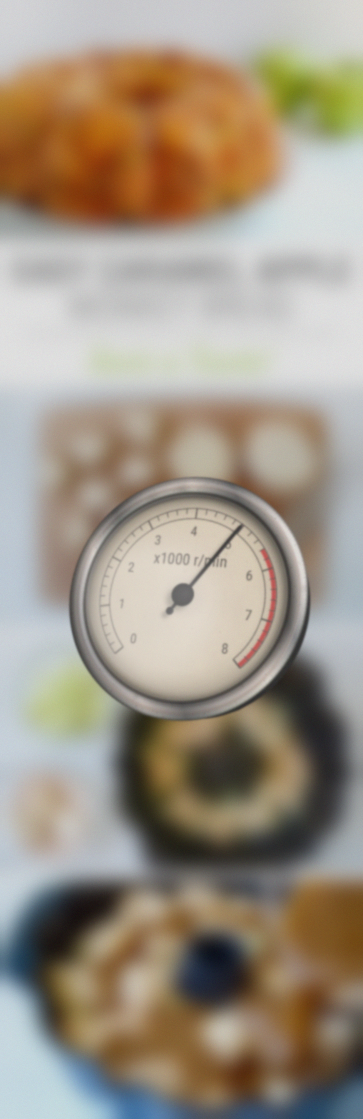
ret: 5000,rpm
